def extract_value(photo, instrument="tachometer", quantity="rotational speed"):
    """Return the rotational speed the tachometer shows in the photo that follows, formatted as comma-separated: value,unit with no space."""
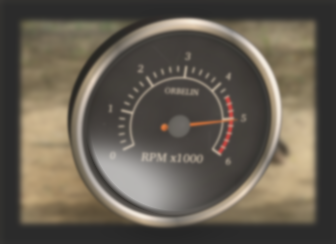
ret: 5000,rpm
